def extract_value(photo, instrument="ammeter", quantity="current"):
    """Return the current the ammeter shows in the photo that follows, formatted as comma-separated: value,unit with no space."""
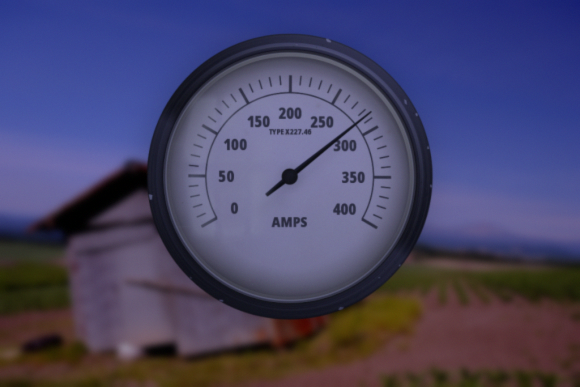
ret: 285,A
